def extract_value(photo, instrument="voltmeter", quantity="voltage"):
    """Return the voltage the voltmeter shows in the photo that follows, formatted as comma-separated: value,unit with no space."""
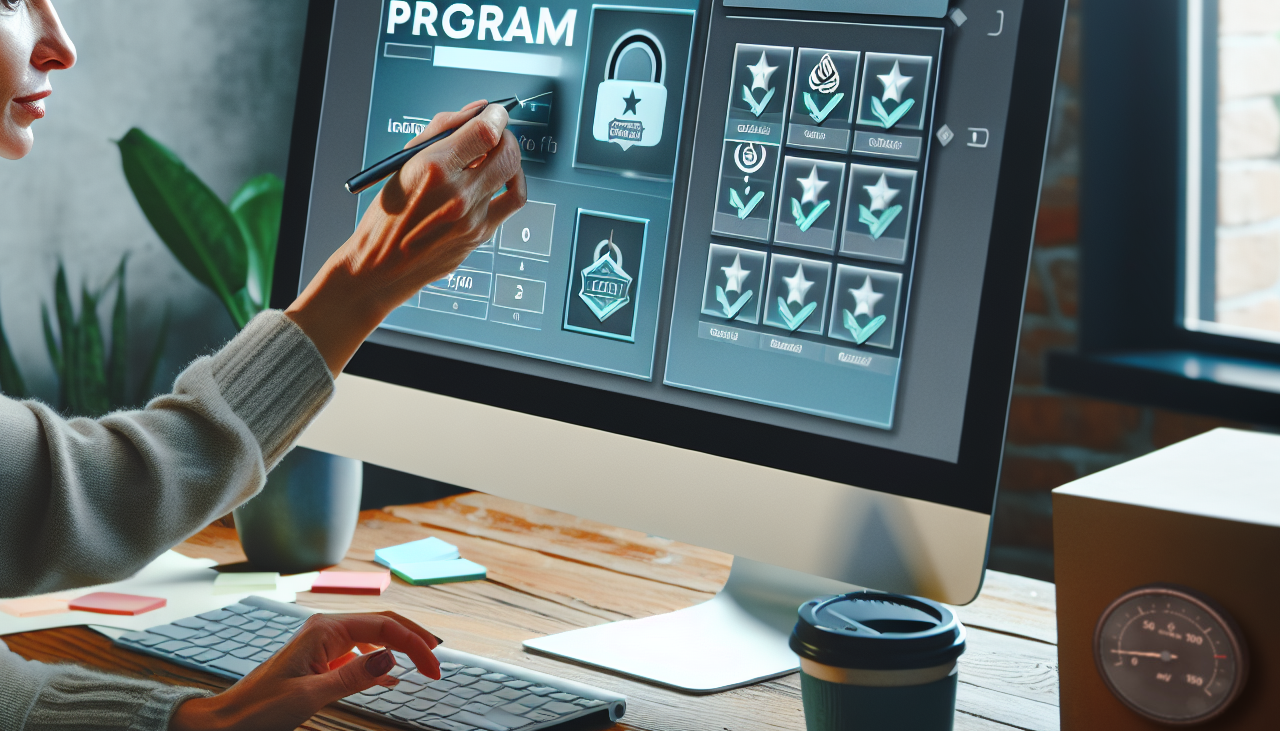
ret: 10,mV
